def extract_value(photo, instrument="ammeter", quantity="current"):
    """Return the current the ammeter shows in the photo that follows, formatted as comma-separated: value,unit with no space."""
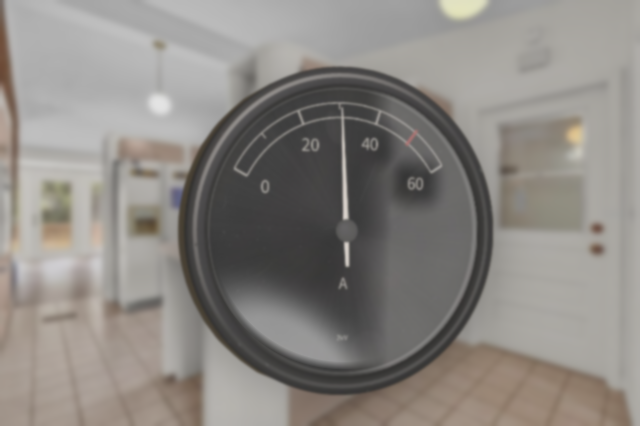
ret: 30,A
